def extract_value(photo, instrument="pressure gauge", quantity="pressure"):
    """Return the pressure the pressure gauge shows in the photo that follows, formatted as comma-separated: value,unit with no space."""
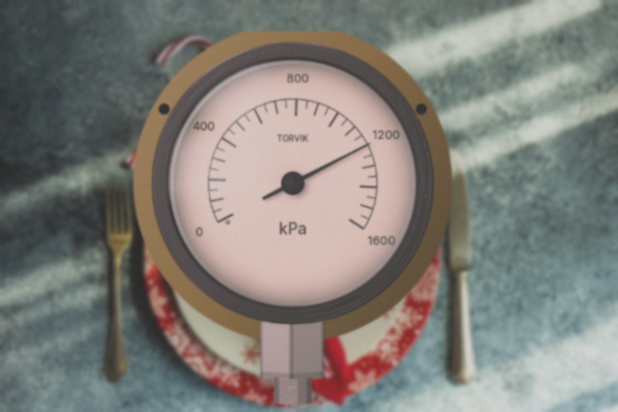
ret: 1200,kPa
